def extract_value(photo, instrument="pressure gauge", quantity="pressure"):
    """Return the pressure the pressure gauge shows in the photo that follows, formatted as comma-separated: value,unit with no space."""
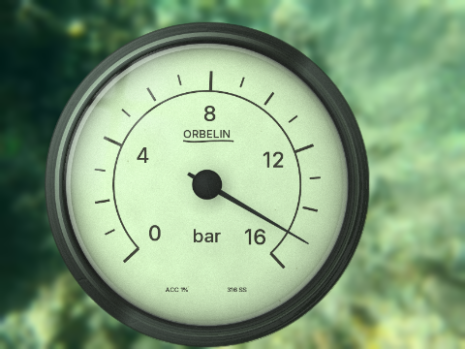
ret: 15,bar
